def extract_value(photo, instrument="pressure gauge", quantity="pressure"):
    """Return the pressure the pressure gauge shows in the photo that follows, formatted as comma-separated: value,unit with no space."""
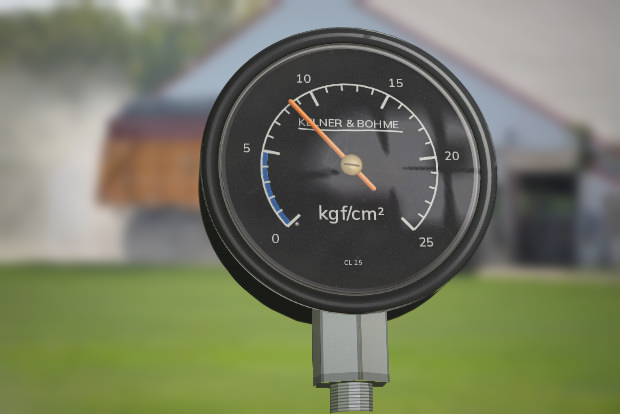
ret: 8.5,kg/cm²
